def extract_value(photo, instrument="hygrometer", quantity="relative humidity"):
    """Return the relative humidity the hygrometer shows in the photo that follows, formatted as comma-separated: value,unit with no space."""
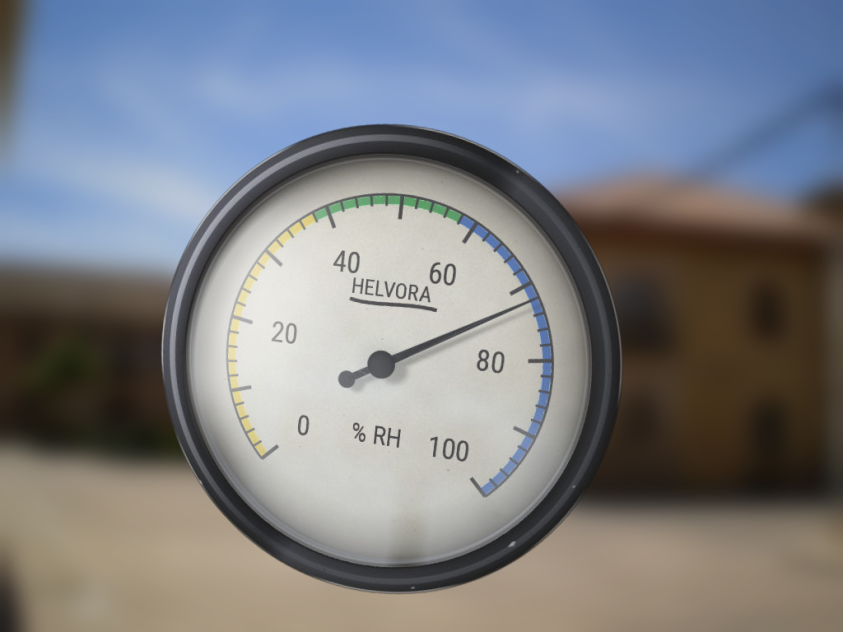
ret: 72,%
